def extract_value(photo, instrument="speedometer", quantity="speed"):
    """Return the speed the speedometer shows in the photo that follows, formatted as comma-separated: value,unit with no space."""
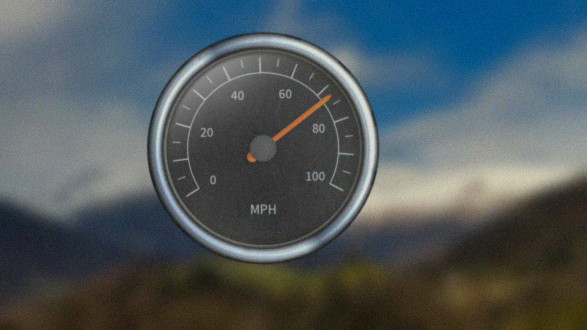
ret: 72.5,mph
